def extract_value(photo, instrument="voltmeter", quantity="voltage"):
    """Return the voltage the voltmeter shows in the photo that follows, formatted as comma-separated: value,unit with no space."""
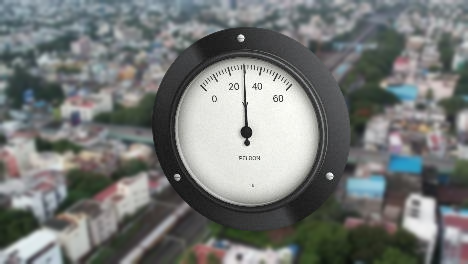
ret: 30,V
